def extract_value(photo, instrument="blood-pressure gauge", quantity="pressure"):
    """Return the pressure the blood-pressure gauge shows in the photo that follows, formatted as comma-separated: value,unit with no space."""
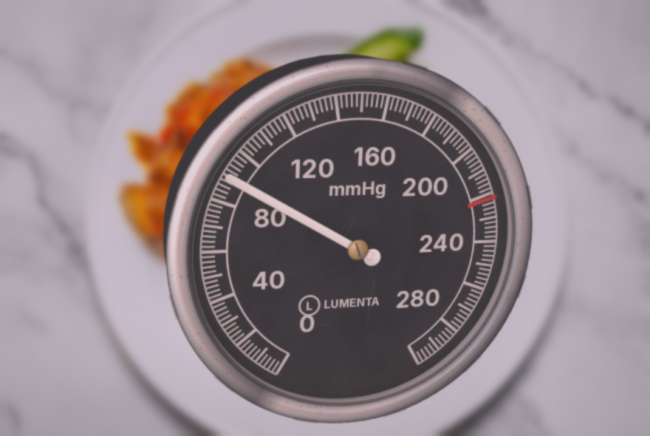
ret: 90,mmHg
